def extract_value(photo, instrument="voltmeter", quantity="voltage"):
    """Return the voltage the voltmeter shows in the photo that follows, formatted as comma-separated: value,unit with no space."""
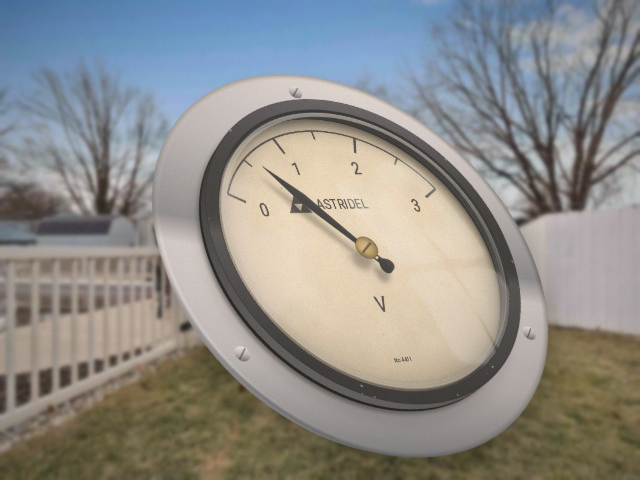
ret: 0.5,V
